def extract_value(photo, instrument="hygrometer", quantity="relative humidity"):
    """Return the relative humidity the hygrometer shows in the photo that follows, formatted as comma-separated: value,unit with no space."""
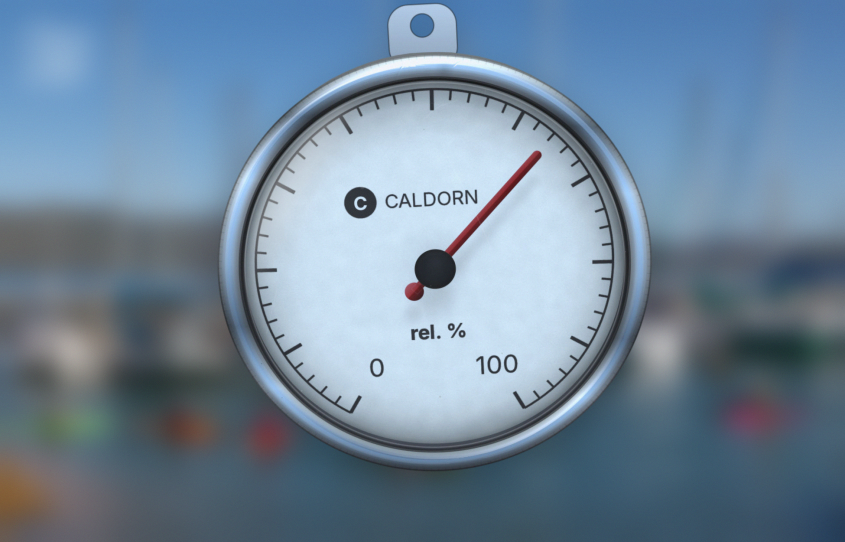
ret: 64,%
